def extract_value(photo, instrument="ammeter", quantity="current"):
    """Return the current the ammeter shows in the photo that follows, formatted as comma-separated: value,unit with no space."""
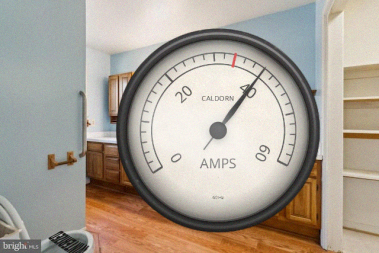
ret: 40,A
